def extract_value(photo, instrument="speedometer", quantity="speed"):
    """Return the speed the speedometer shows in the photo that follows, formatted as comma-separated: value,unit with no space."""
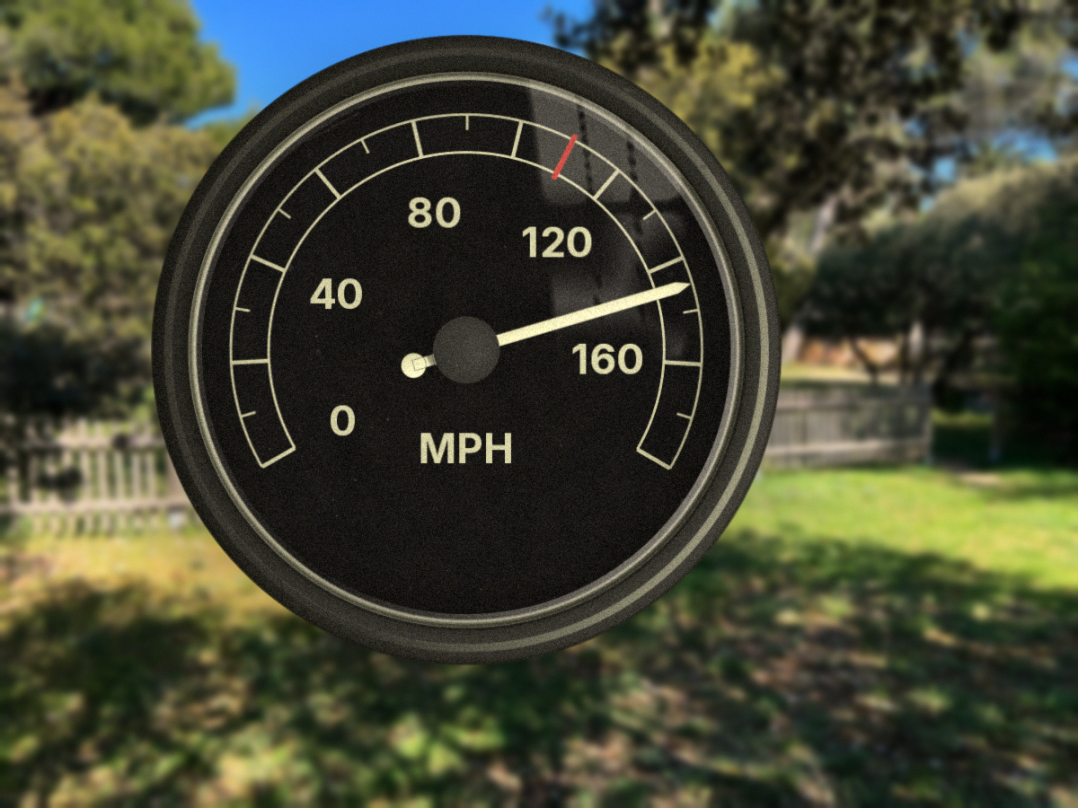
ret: 145,mph
